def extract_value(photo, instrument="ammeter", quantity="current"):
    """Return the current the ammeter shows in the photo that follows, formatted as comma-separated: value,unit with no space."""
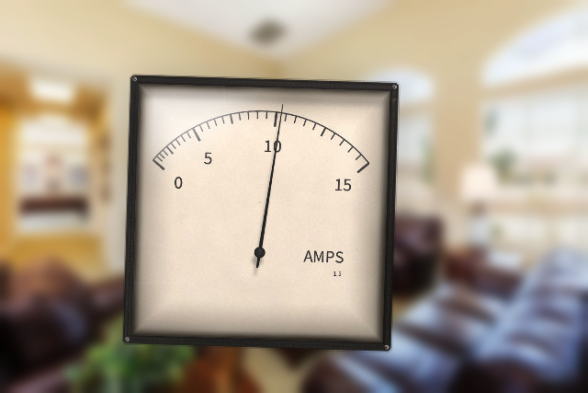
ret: 10.25,A
